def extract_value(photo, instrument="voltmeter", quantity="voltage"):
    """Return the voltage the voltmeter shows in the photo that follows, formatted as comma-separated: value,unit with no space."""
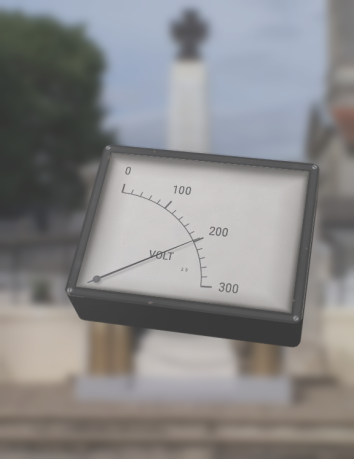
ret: 200,V
